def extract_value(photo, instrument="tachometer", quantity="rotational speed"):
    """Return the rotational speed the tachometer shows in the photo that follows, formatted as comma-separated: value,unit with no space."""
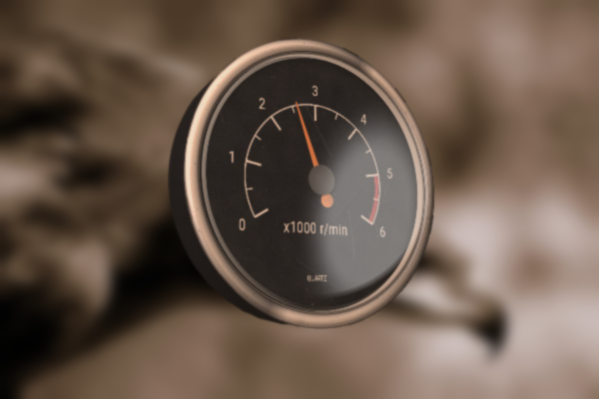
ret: 2500,rpm
